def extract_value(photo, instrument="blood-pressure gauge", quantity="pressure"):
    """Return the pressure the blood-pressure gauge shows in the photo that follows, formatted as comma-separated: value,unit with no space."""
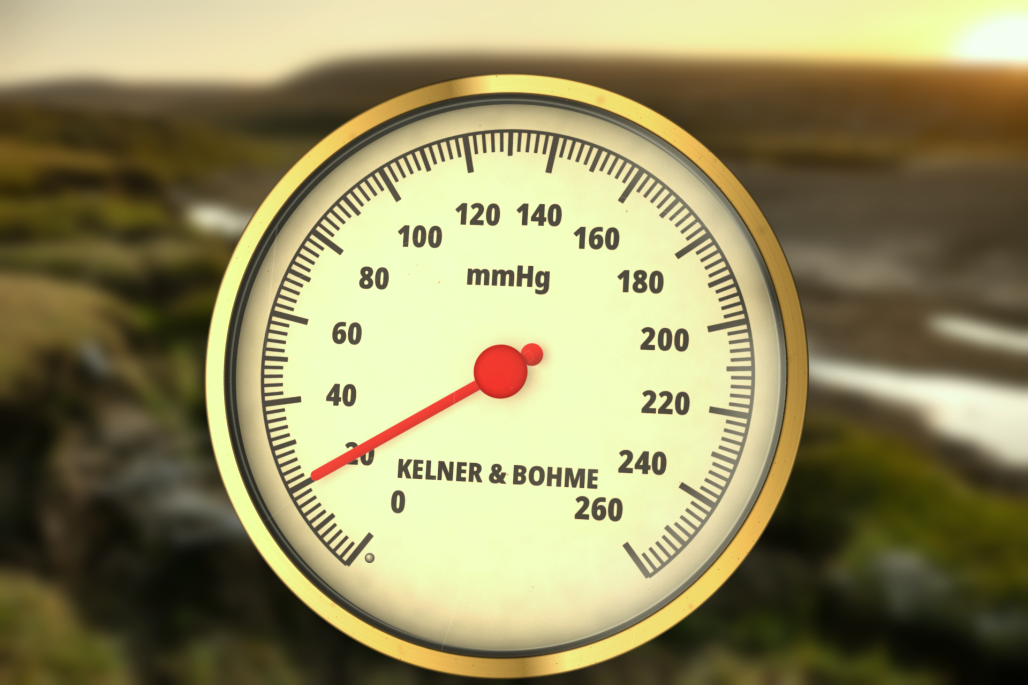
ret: 20,mmHg
